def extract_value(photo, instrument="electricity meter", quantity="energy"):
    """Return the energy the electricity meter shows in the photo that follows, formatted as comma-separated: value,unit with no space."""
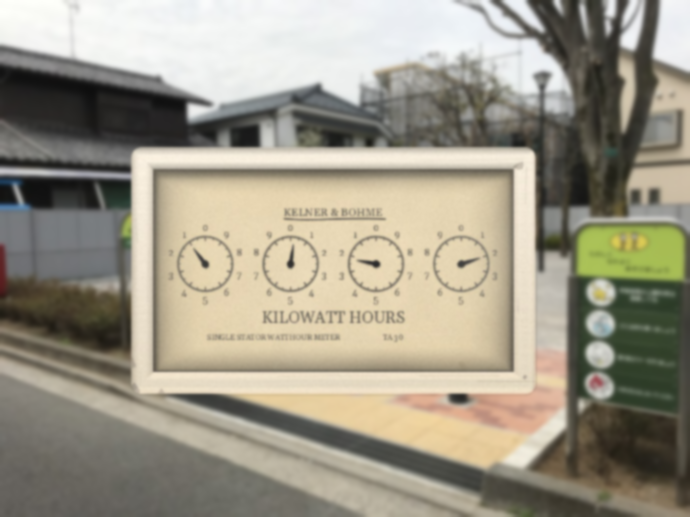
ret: 1022,kWh
